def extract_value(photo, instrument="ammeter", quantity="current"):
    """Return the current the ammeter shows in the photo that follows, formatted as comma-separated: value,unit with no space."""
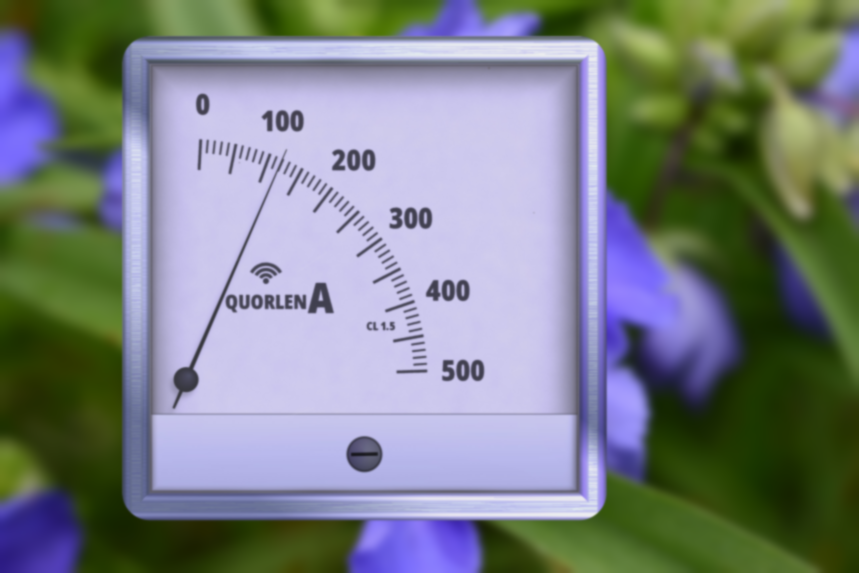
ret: 120,A
